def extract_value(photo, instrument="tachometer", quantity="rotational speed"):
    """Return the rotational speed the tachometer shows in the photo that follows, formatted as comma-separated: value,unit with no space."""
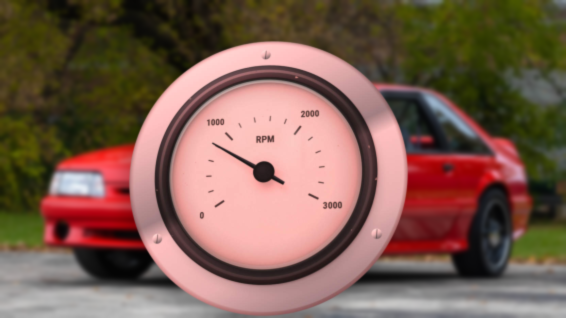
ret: 800,rpm
